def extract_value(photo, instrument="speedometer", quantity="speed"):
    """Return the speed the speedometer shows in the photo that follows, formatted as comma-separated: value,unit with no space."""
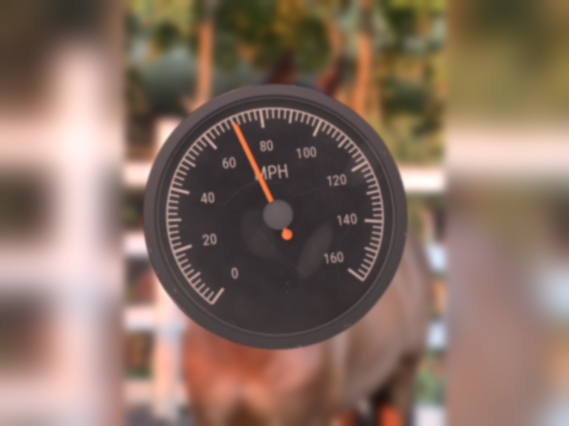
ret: 70,mph
